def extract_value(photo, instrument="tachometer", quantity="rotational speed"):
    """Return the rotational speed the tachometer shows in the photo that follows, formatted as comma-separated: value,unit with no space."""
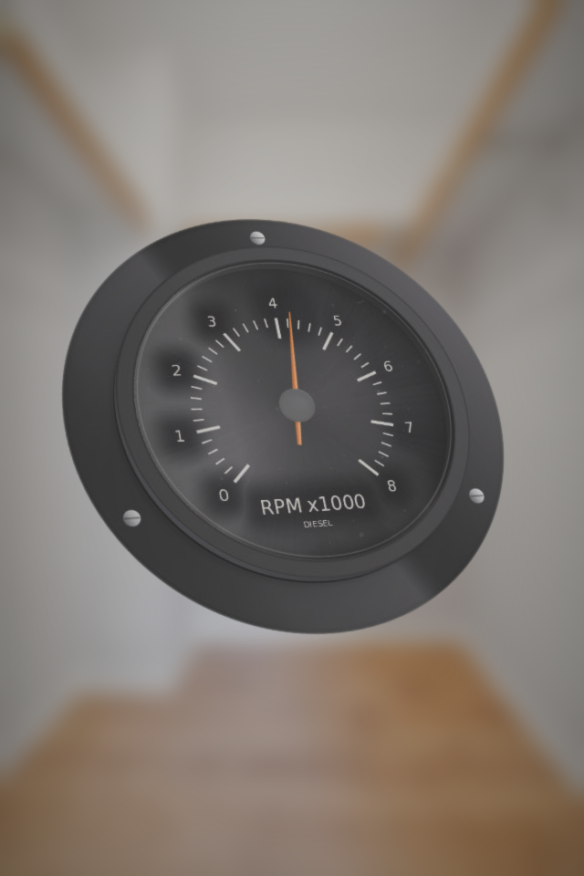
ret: 4200,rpm
